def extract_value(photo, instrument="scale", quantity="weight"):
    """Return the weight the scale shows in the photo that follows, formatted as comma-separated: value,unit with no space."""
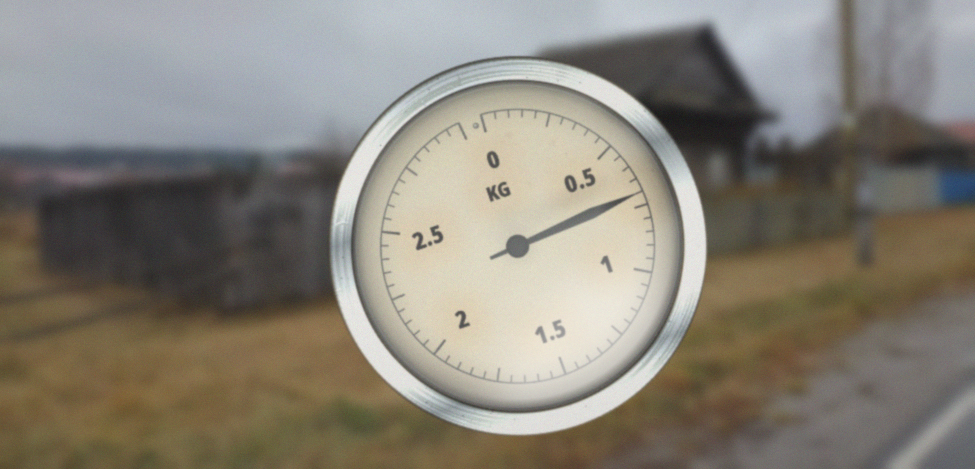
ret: 0.7,kg
